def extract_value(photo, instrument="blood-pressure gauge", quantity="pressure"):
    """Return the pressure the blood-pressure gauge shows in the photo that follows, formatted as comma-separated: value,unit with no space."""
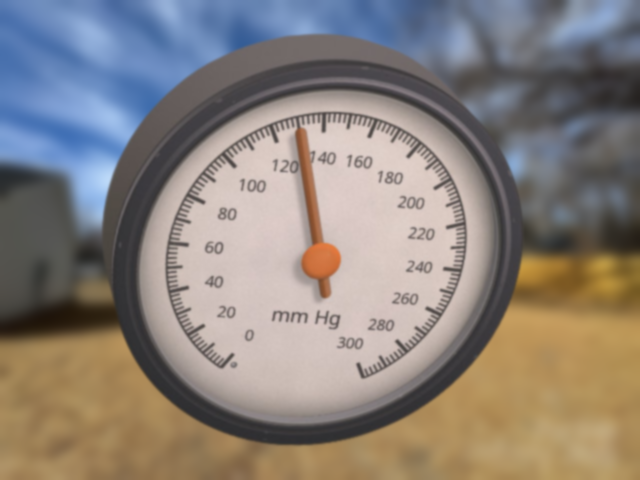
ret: 130,mmHg
